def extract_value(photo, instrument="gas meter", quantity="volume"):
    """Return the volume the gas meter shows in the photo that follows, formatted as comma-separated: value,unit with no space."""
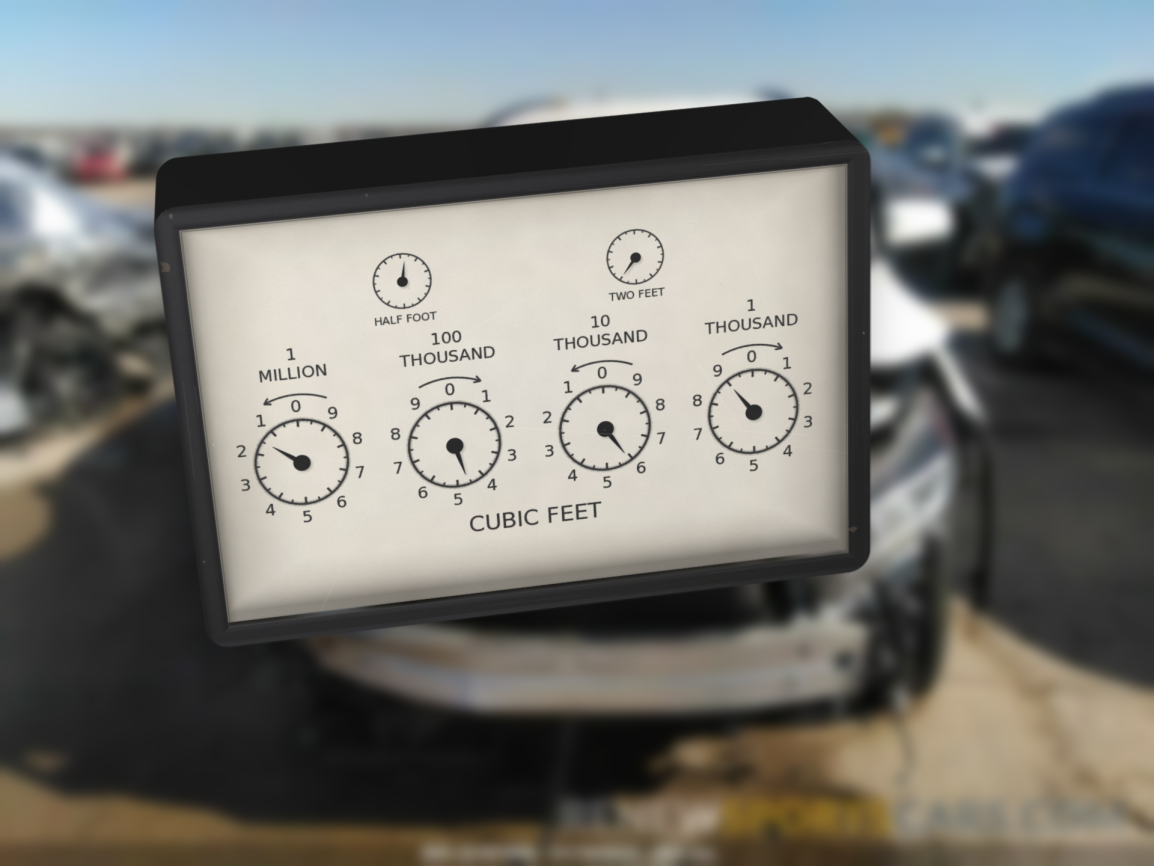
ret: 145900,ft³
